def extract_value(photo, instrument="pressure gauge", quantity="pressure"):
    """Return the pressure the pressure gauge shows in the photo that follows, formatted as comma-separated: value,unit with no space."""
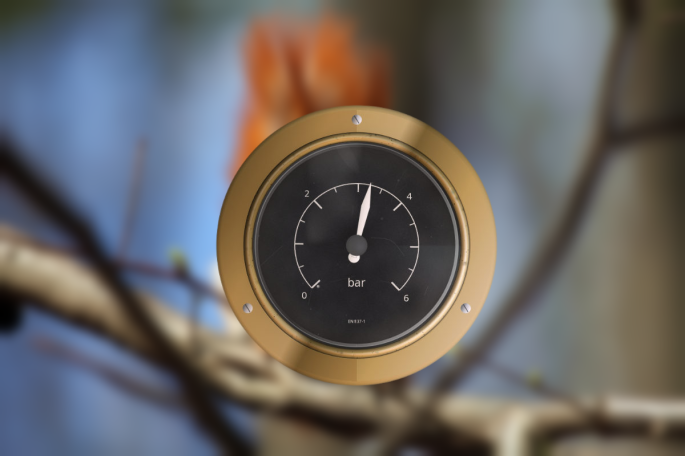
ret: 3.25,bar
